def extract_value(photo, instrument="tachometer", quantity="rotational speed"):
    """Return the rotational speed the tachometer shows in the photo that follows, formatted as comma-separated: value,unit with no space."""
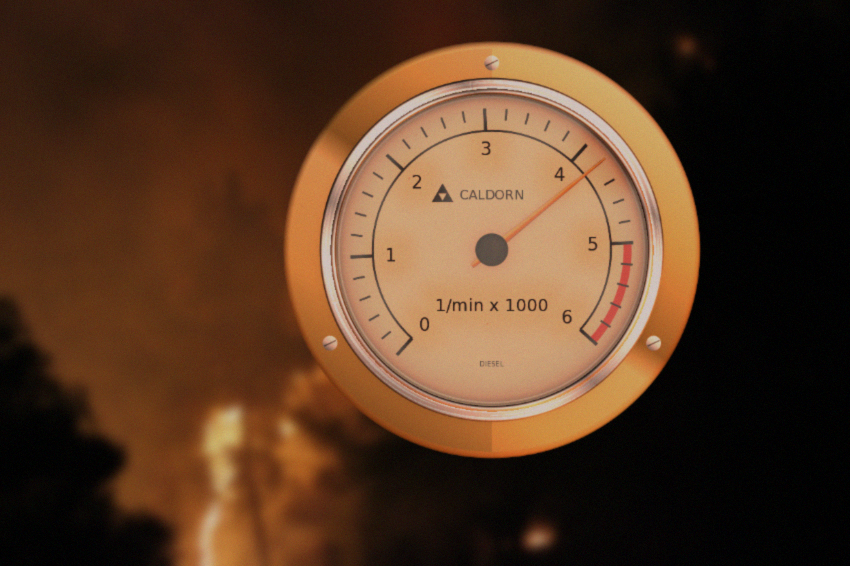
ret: 4200,rpm
